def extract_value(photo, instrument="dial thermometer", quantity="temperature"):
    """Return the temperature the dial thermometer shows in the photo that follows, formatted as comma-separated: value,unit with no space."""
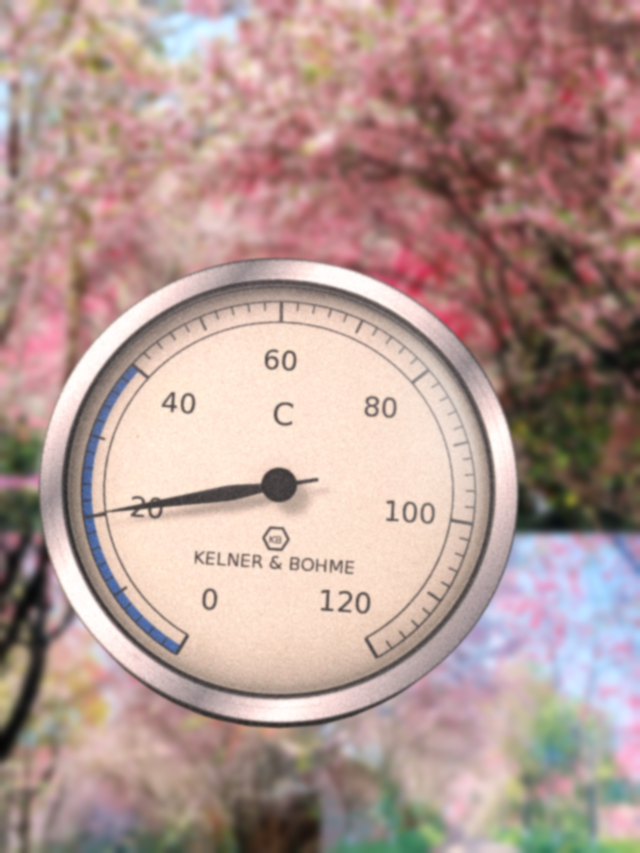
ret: 20,°C
